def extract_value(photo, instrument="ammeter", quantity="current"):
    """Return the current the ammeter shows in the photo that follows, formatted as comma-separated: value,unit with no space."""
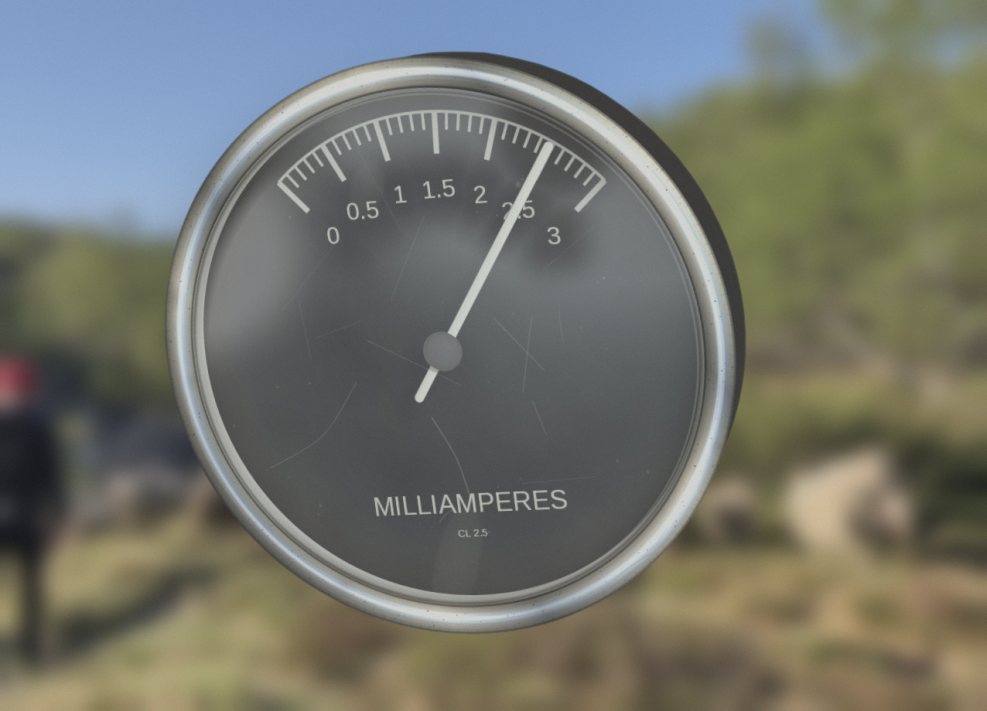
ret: 2.5,mA
